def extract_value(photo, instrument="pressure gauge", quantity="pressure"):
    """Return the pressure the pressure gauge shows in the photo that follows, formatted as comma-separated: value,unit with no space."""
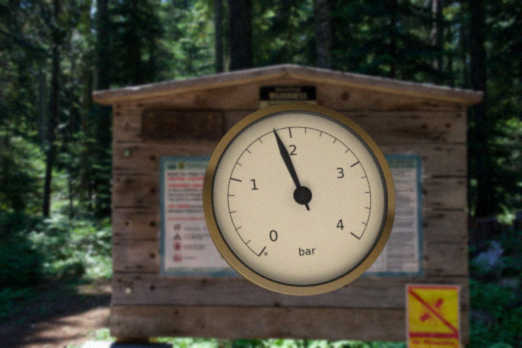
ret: 1.8,bar
